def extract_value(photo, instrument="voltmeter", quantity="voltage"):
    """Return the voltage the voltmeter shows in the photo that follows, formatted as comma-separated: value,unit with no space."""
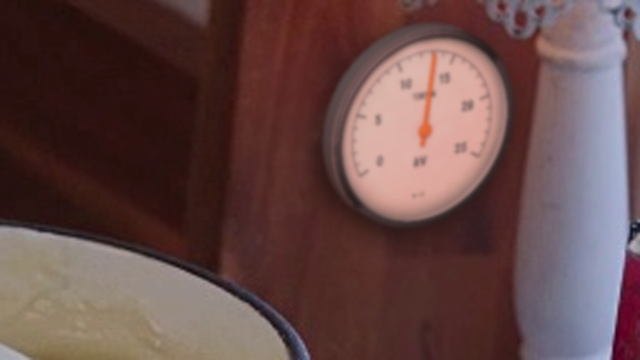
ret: 13,kV
